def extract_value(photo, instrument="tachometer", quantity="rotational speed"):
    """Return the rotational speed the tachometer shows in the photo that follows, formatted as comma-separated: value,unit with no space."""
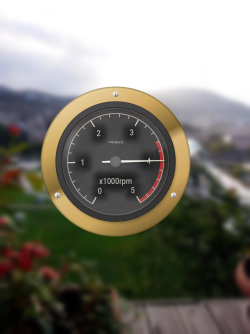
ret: 4000,rpm
